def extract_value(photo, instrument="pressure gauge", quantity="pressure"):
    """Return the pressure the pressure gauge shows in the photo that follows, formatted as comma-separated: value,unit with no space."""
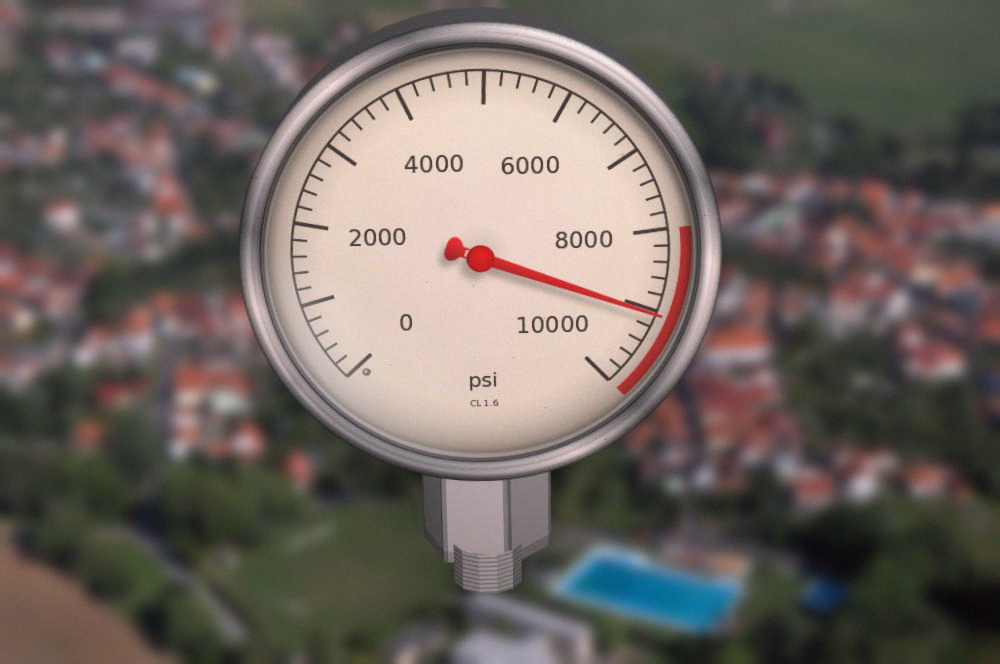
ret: 9000,psi
